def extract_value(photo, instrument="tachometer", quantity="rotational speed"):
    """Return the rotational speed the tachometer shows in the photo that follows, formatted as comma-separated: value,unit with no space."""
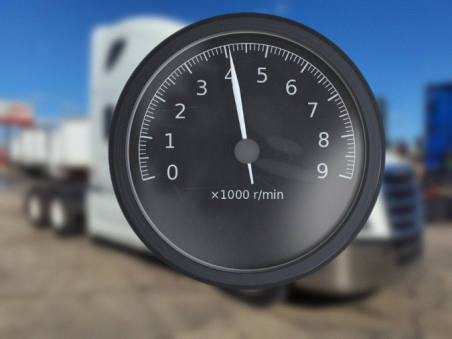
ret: 4100,rpm
